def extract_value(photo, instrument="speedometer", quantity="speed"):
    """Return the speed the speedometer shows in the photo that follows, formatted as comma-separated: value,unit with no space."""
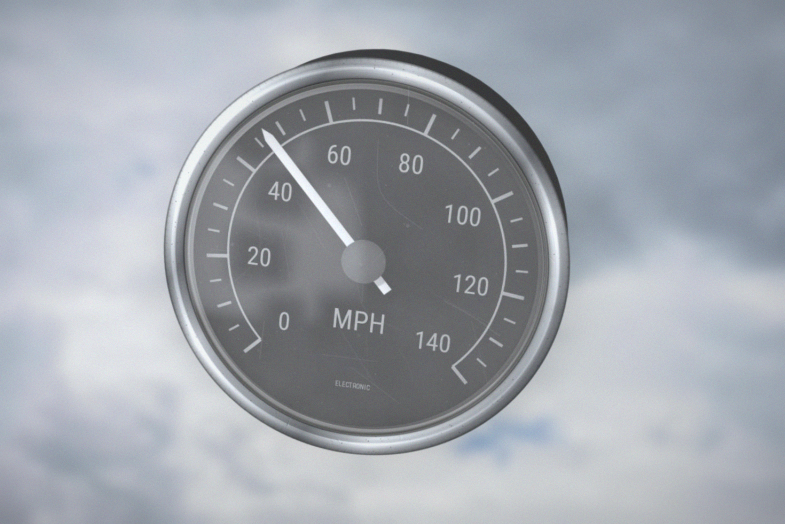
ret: 47.5,mph
